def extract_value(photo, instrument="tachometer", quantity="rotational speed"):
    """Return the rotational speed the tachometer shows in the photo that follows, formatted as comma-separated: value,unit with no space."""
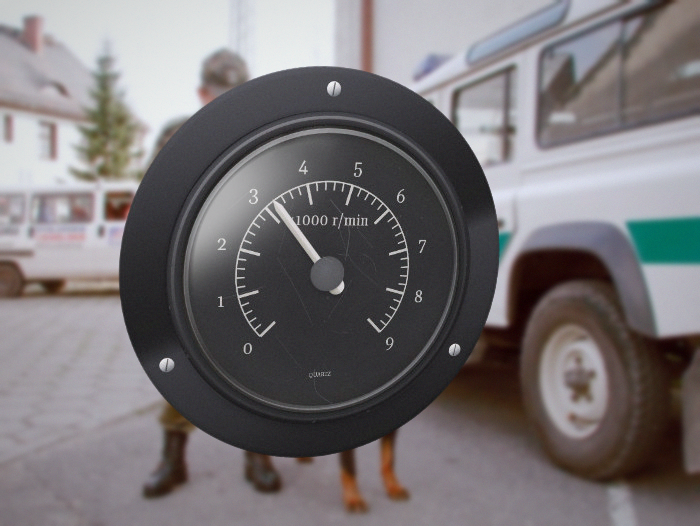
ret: 3200,rpm
